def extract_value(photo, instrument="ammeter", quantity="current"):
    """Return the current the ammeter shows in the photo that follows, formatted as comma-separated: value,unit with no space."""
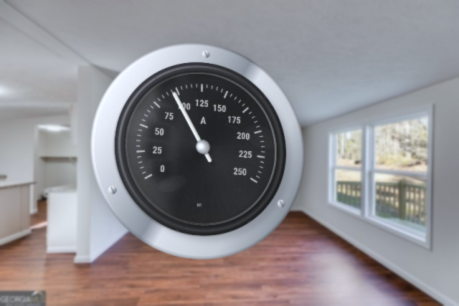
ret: 95,A
